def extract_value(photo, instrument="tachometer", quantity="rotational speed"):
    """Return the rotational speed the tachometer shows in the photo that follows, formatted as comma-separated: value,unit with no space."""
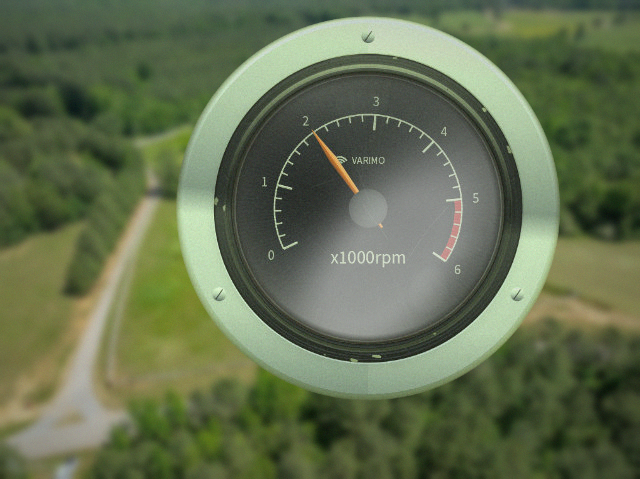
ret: 2000,rpm
